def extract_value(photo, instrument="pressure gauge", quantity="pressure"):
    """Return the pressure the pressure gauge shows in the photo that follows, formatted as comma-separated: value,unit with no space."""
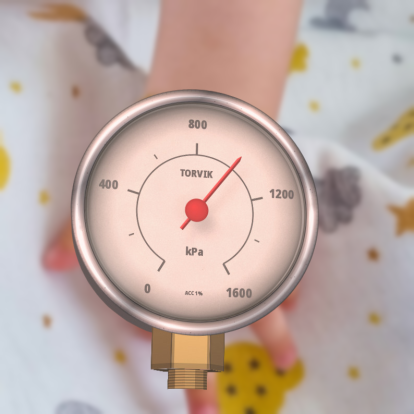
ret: 1000,kPa
